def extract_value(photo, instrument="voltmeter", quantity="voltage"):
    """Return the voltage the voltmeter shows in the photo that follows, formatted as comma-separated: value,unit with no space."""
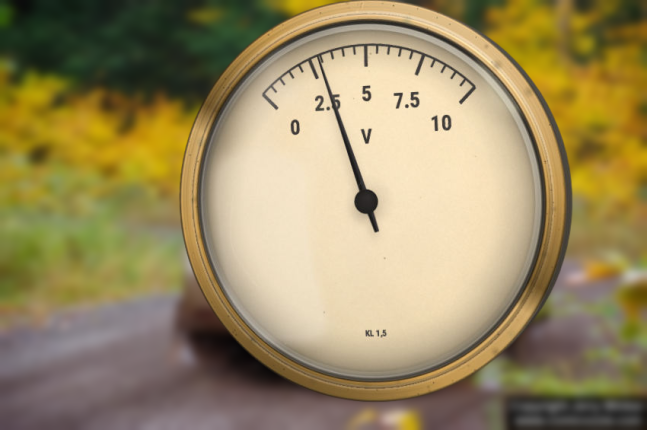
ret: 3,V
